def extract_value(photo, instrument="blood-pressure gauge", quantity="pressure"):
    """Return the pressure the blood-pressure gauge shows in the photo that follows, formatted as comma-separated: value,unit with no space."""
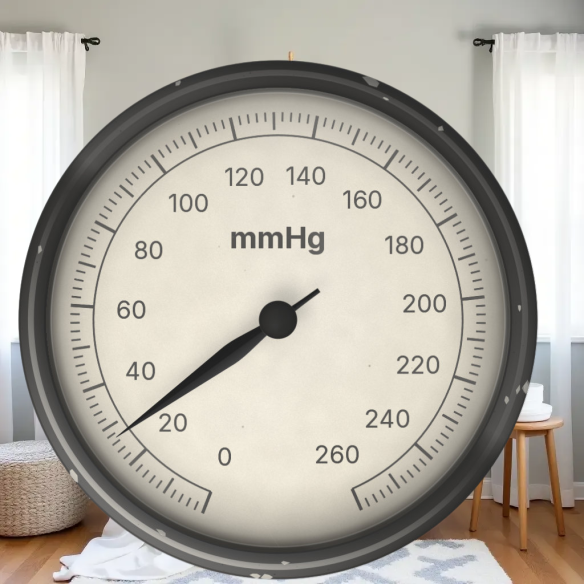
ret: 27,mmHg
